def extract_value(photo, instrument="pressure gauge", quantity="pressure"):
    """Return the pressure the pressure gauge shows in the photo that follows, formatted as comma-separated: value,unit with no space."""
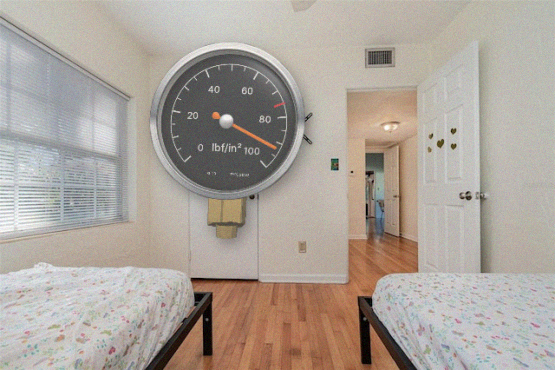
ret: 92.5,psi
